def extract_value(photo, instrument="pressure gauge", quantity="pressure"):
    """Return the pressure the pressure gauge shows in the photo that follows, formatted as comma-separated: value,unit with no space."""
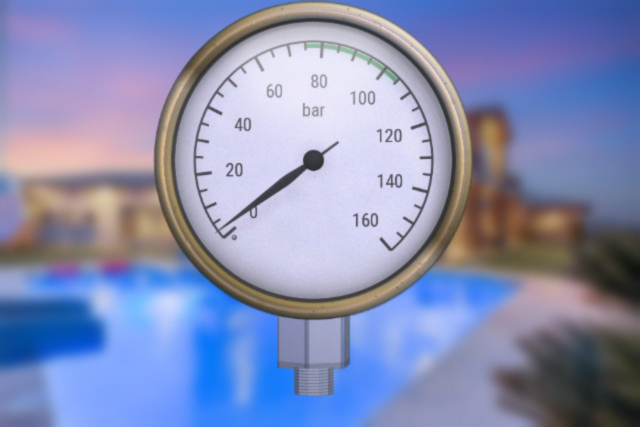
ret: 2.5,bar
